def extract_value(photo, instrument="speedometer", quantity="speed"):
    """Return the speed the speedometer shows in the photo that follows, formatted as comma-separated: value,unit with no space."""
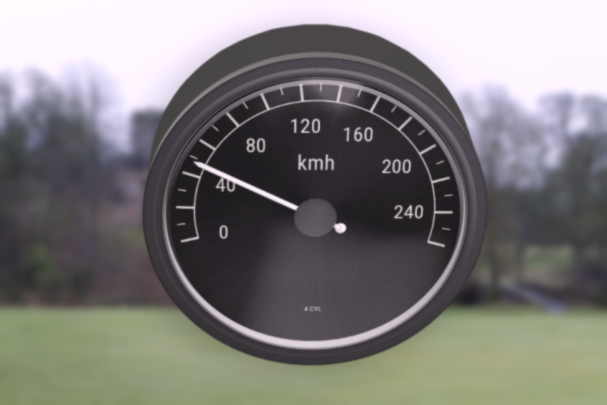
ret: 50,km/h
